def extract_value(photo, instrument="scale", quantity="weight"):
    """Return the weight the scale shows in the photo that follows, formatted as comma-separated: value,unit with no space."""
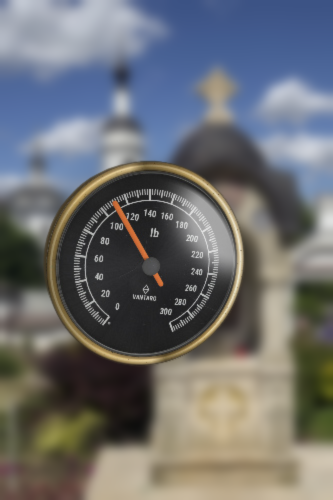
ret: 110,lb
